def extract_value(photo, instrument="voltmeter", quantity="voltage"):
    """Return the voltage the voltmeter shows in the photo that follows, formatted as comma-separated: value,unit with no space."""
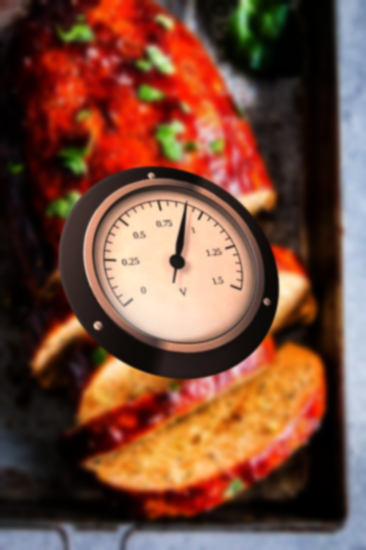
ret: 0.9,V
